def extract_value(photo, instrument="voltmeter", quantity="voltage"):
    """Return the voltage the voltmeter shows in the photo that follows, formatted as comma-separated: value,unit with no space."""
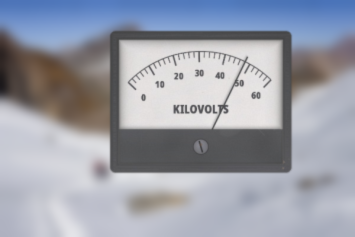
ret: 48,kV
